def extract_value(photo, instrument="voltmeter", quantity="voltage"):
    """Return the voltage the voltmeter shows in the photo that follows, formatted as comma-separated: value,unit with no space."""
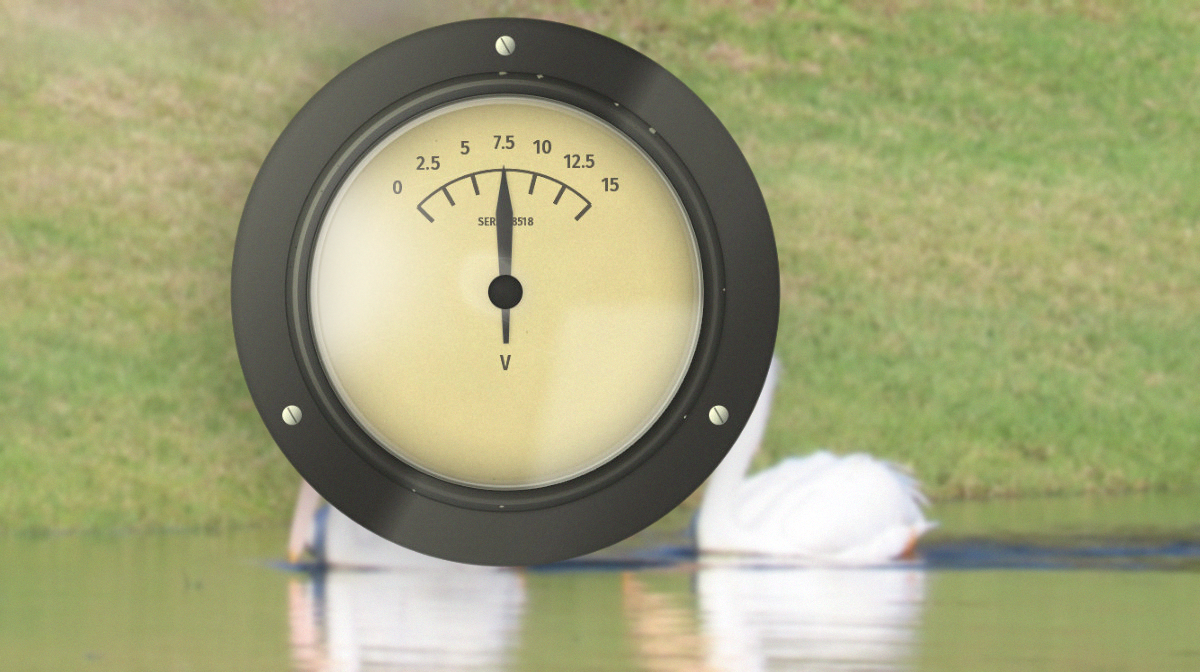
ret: 7.5,V
